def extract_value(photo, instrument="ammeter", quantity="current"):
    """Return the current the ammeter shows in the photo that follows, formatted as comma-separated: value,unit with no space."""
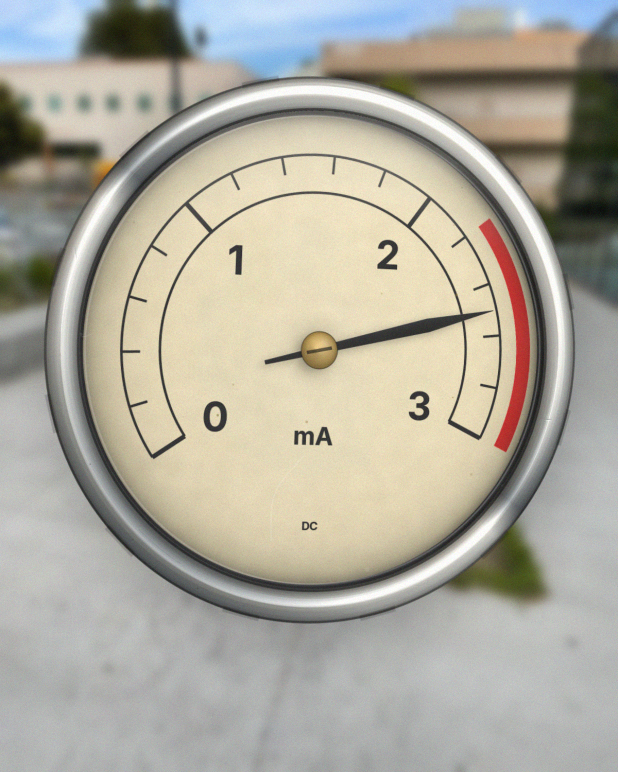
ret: 2.5,mA
